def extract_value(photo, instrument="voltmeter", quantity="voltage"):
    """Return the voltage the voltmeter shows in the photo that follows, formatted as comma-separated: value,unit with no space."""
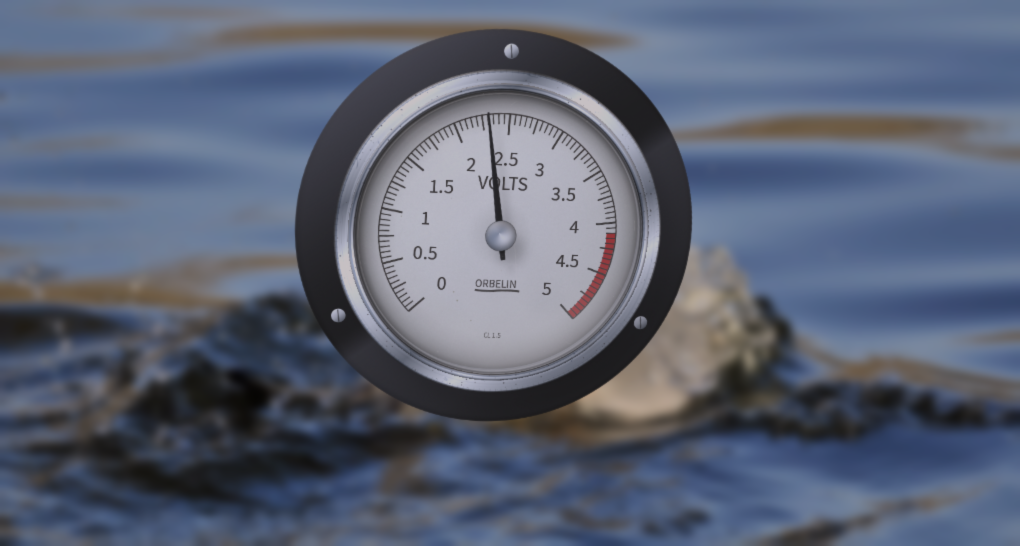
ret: 2.3,V
